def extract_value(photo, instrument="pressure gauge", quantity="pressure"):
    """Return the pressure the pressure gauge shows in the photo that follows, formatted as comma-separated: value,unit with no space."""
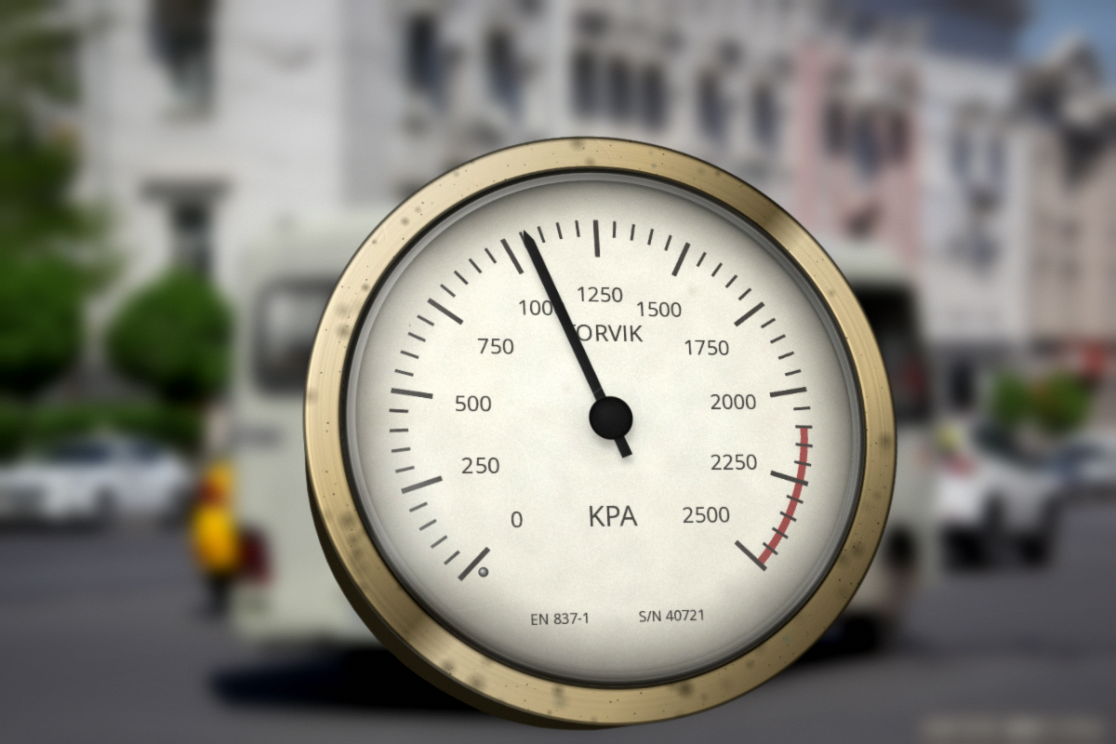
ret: 1050,kPa
